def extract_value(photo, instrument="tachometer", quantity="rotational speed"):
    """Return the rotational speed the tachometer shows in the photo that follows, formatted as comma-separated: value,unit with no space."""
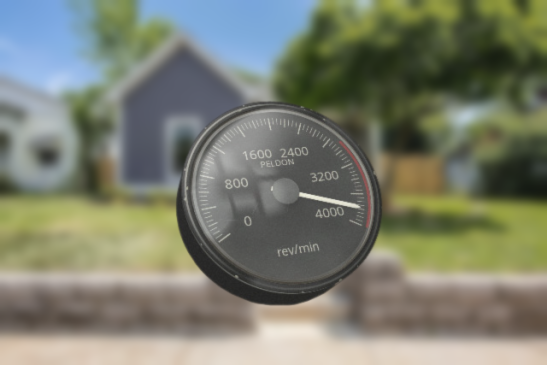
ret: 3800,rpm
